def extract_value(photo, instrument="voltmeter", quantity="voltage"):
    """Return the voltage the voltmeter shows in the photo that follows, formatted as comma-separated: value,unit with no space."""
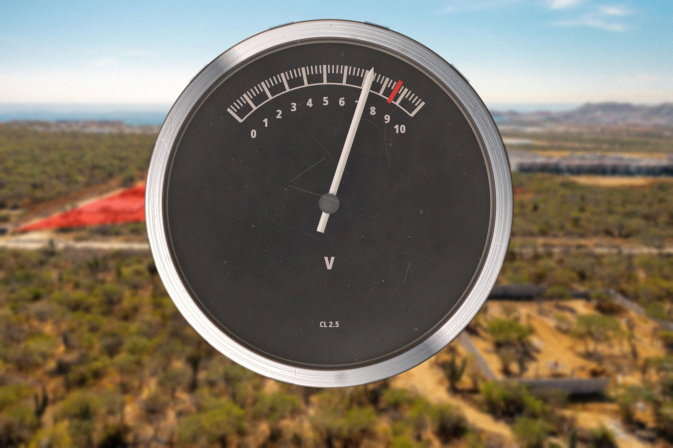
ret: 7.2,V
